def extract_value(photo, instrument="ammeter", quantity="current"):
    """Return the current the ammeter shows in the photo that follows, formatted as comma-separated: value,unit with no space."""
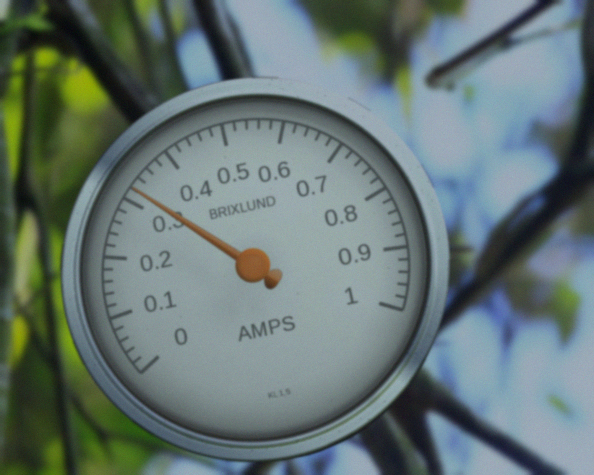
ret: 0.32,A
